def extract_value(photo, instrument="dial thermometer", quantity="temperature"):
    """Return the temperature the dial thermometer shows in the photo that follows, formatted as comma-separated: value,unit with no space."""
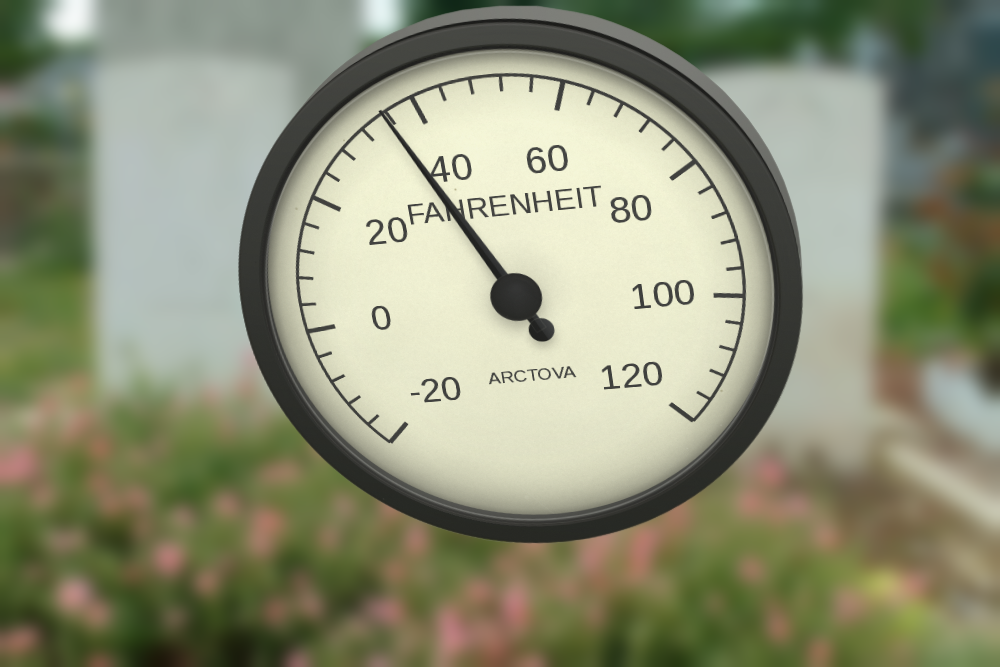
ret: 36,°F
